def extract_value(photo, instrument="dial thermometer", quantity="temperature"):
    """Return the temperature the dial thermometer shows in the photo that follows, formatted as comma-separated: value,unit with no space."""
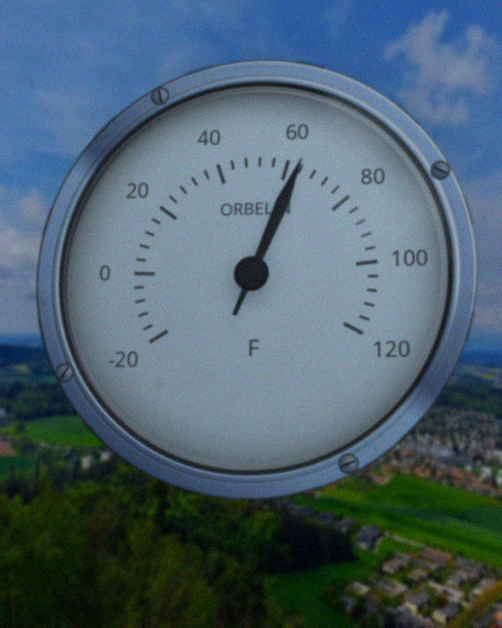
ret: 64,°F
